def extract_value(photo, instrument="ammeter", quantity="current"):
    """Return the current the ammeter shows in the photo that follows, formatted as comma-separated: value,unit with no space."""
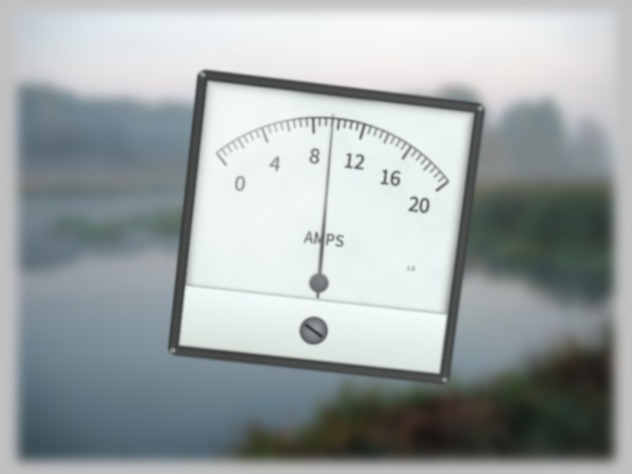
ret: 9.5,A
